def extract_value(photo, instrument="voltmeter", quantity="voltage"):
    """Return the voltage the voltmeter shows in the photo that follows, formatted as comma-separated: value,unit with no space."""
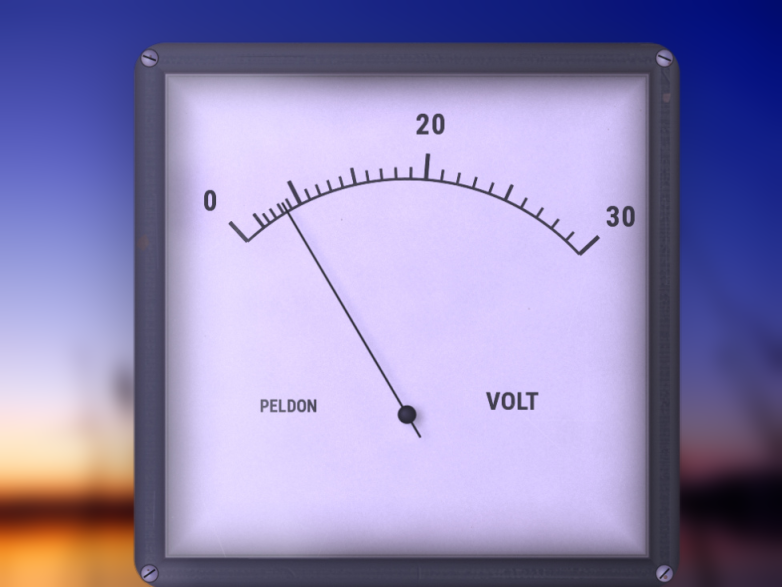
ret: 8.5,V
